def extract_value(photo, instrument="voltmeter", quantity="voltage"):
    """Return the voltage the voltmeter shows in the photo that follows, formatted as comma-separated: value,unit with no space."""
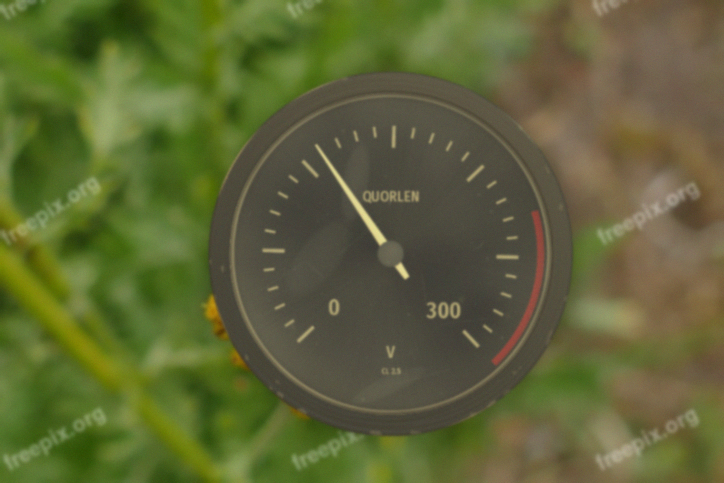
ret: 110,V
